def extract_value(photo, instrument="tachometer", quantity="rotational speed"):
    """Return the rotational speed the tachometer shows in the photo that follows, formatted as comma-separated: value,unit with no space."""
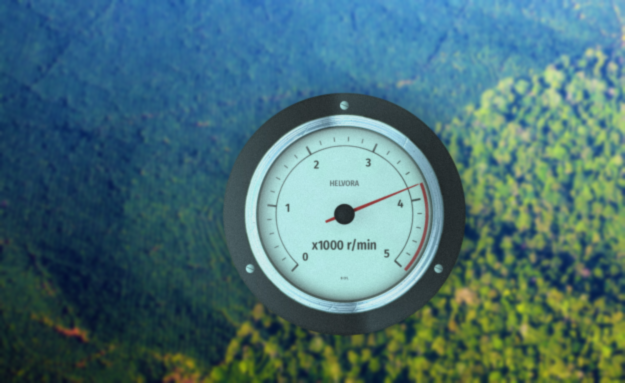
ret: 3800,rpm
